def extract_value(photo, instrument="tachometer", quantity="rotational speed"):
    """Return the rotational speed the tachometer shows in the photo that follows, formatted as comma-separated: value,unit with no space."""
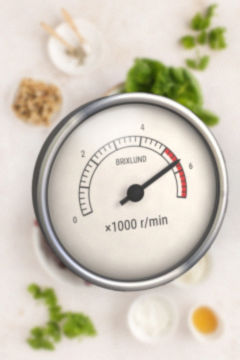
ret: 5600,rpm
